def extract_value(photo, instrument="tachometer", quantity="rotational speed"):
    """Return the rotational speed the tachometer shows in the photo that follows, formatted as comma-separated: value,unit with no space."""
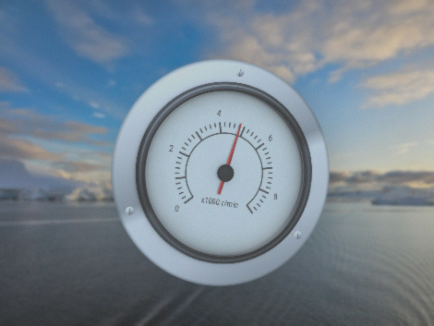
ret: 4800,rpm
